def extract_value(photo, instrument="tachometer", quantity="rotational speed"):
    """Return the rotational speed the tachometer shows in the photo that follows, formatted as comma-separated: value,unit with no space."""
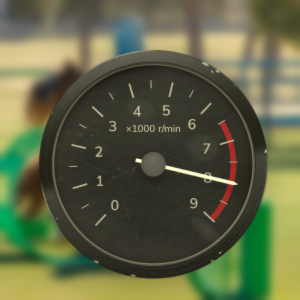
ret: 8000,rpm
